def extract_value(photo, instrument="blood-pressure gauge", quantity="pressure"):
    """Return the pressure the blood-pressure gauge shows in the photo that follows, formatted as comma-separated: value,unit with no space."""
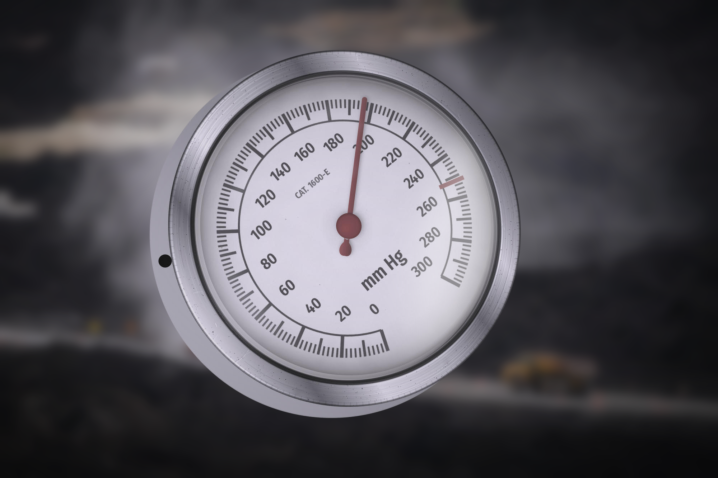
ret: 196,mmHg
